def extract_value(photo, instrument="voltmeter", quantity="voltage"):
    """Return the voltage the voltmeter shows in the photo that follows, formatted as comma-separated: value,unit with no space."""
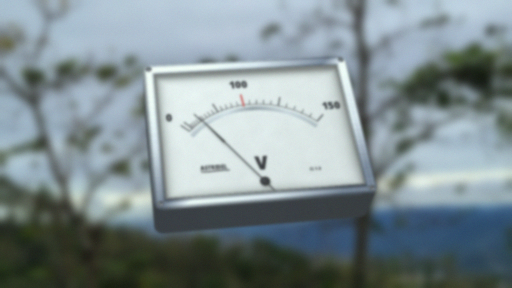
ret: 50,V
